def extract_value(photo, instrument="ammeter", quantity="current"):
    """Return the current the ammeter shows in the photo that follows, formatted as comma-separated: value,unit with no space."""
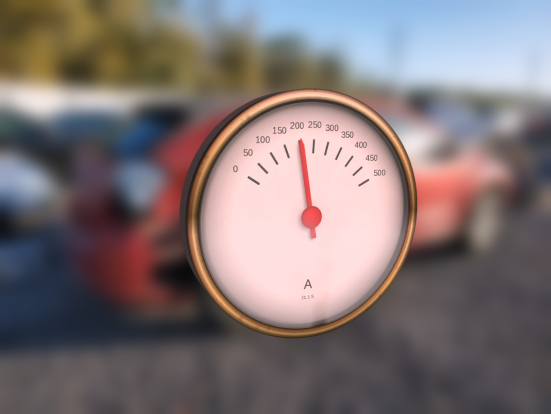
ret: 200,A
